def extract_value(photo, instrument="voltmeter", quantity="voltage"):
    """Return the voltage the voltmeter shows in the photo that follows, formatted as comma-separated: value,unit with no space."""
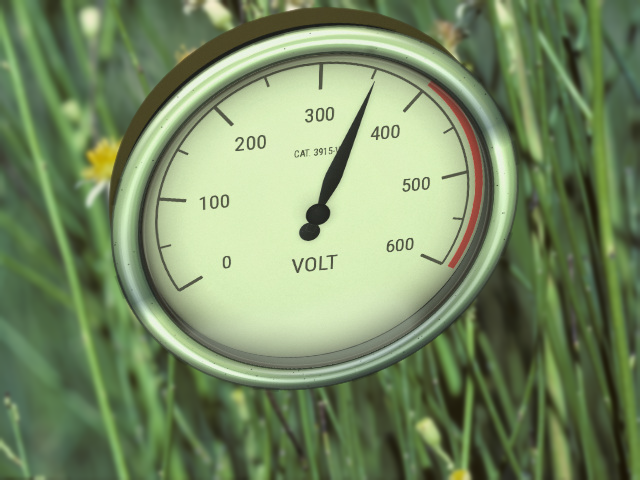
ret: 350,V
